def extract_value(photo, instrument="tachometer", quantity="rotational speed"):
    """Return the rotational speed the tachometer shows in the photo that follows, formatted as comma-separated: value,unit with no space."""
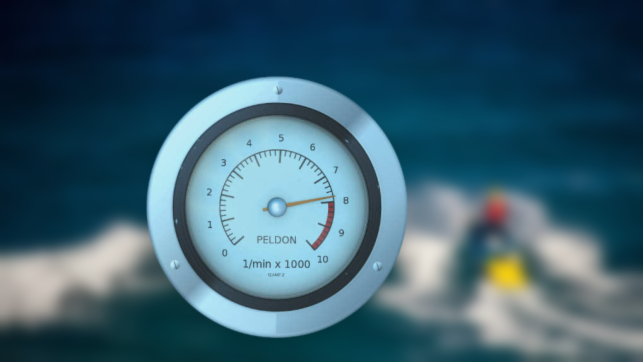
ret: 7800,rpm
